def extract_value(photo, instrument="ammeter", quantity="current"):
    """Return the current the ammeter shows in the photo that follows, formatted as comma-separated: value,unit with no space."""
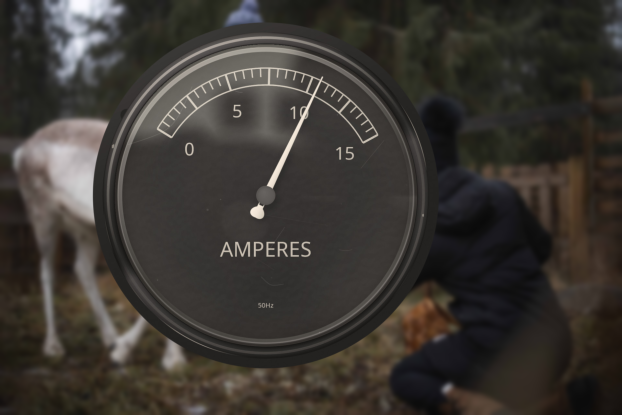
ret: 10.5,A
